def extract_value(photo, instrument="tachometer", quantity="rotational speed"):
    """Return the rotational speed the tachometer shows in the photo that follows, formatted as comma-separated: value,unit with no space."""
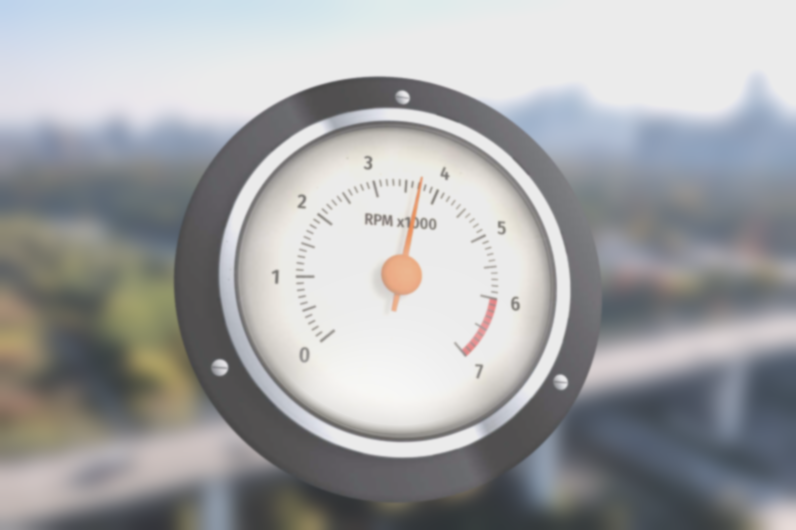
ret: 3700,rpm
